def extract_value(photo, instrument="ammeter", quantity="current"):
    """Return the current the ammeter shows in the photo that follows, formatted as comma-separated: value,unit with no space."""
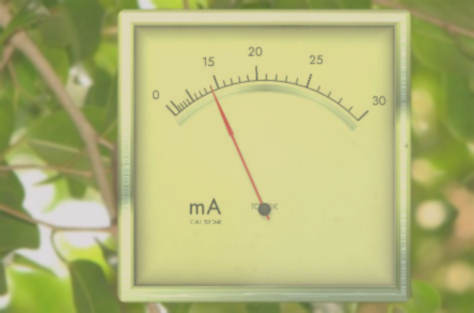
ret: 14,mA
